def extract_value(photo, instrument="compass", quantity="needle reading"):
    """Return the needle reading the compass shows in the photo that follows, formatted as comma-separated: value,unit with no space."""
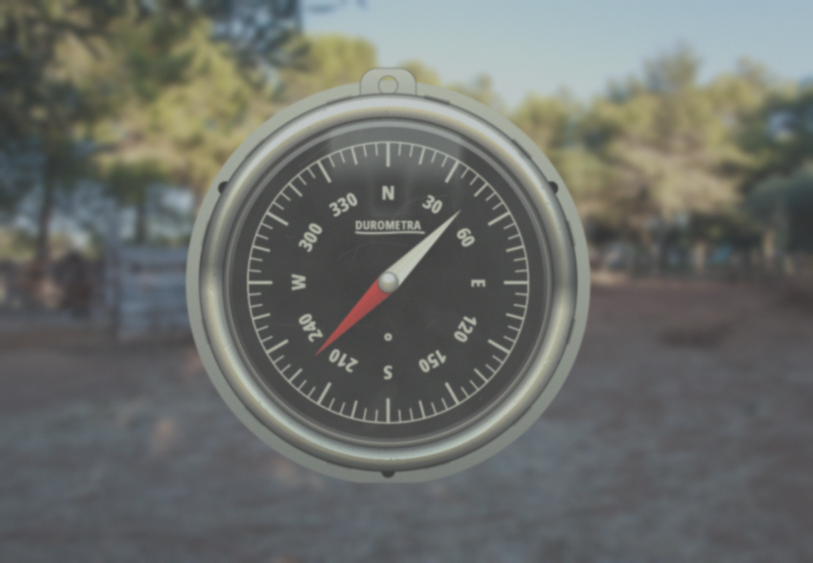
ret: 225,°
